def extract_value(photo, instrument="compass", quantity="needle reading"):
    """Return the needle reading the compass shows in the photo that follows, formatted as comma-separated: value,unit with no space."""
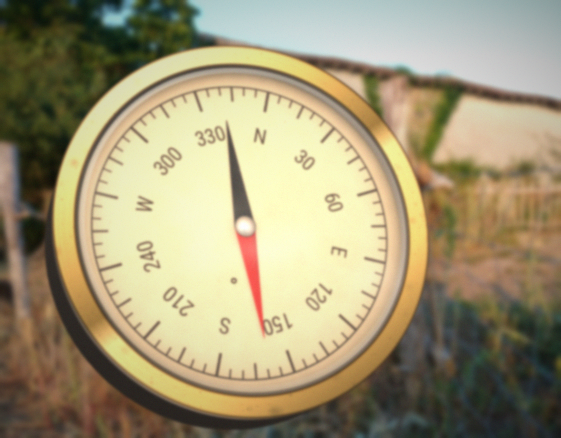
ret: 160,°
